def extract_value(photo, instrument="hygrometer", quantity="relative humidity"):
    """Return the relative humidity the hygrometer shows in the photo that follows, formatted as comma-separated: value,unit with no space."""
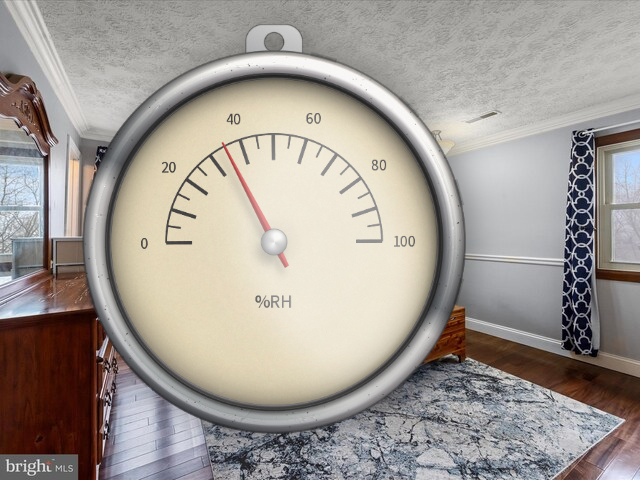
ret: 35,%
